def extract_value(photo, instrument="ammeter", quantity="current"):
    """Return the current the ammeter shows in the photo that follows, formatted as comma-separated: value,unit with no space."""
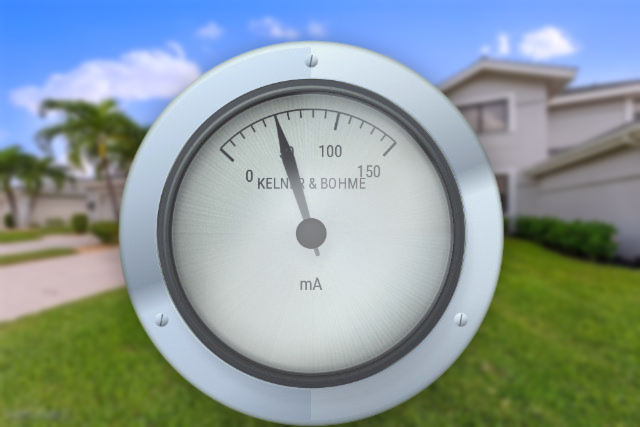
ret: 50,mA
